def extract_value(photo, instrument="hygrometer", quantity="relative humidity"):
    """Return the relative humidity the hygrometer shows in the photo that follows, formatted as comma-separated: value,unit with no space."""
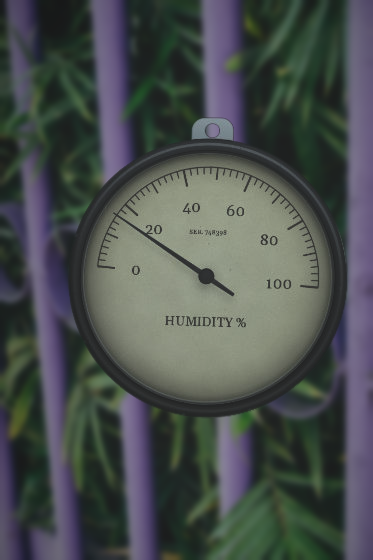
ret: 16,%
